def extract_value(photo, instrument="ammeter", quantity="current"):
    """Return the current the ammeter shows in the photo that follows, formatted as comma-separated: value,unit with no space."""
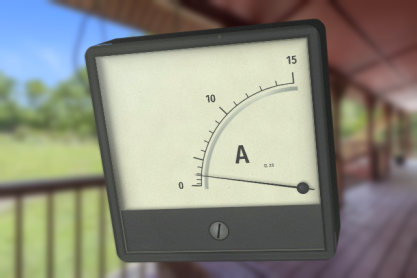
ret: 3,A
